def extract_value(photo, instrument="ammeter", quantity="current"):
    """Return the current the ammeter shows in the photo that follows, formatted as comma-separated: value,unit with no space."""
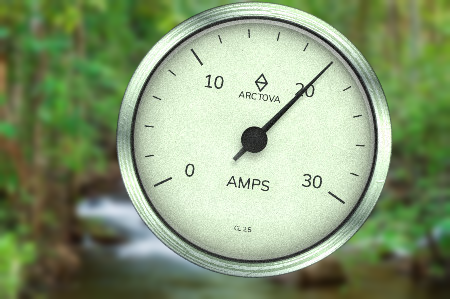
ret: 20,A
